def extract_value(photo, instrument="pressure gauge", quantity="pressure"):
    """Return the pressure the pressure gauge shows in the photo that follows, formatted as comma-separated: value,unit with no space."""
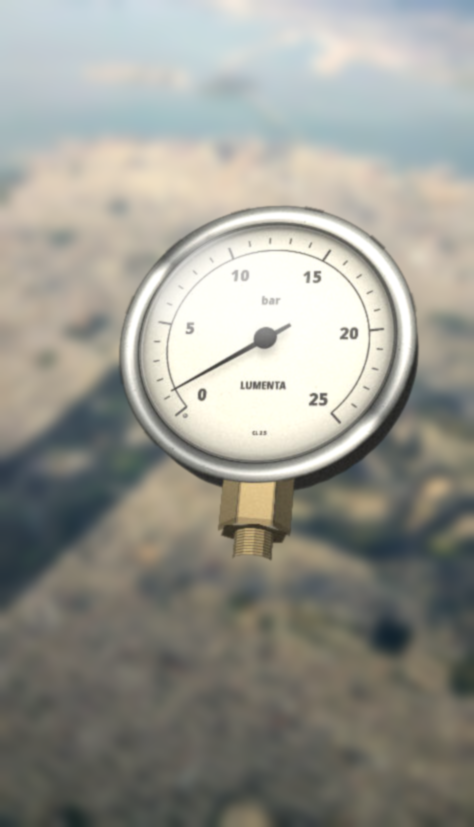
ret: 1,bar
